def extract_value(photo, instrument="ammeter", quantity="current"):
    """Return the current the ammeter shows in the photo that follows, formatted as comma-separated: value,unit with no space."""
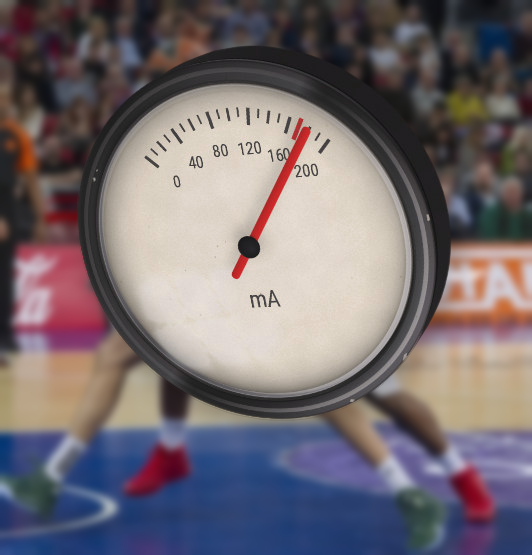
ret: 180,mA
